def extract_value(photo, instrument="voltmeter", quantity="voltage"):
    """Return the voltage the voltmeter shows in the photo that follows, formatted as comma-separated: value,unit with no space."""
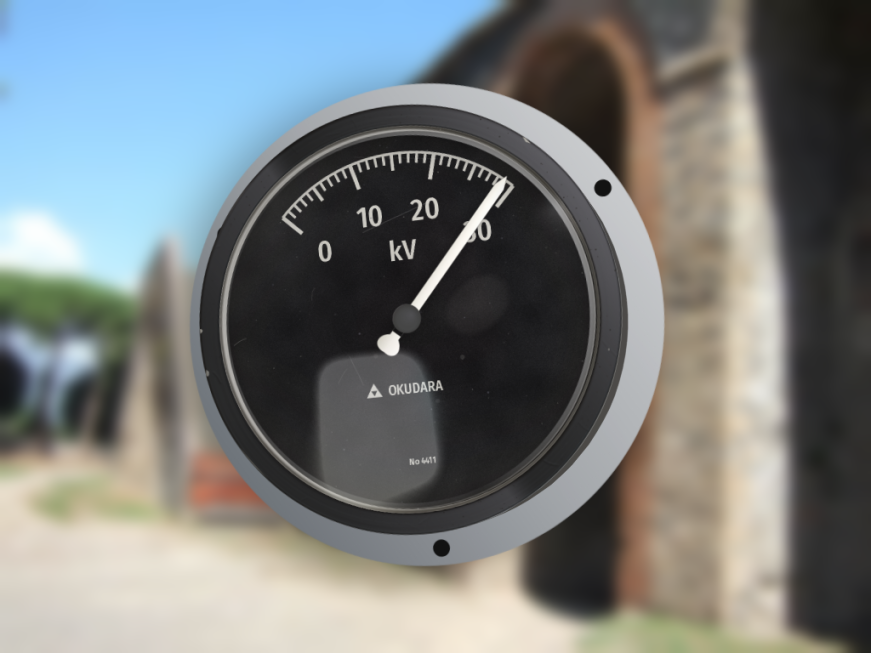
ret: 29,kV
